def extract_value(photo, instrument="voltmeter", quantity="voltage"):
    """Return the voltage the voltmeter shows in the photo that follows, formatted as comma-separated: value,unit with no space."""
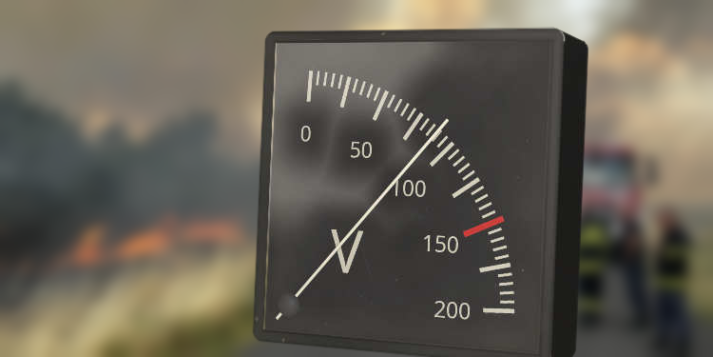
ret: 90,V
